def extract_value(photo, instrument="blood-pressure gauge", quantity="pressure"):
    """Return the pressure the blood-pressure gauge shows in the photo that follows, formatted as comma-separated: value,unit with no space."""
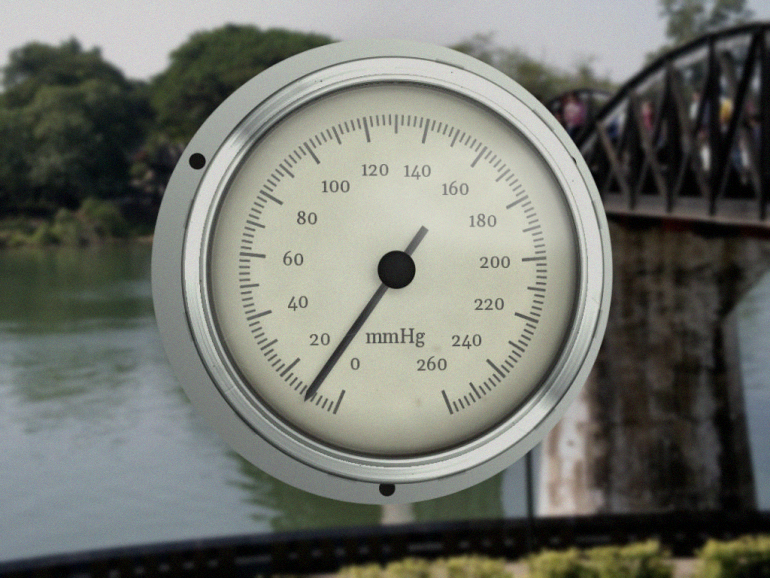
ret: 10,mmHg
